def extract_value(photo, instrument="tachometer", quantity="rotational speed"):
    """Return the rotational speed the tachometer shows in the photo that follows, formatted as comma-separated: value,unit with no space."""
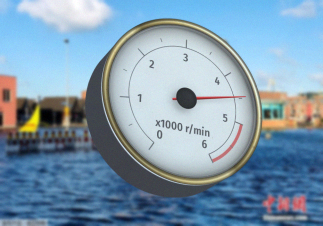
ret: 4500,rpm
